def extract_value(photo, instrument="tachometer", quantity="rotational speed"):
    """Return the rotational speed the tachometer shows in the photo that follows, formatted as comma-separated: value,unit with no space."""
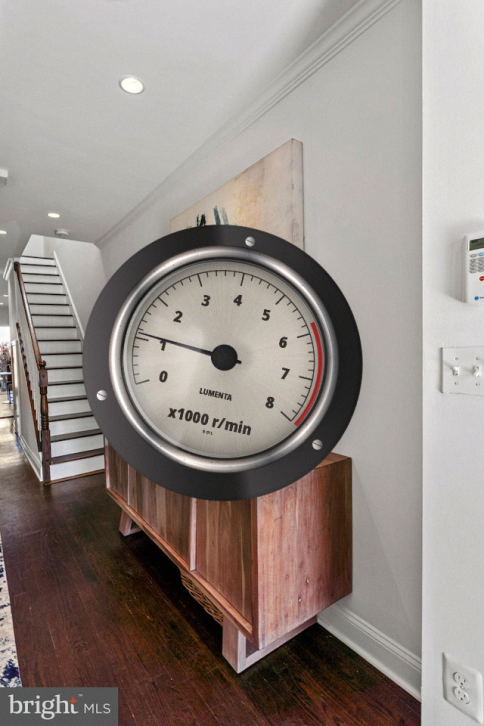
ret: 1100,rpm
